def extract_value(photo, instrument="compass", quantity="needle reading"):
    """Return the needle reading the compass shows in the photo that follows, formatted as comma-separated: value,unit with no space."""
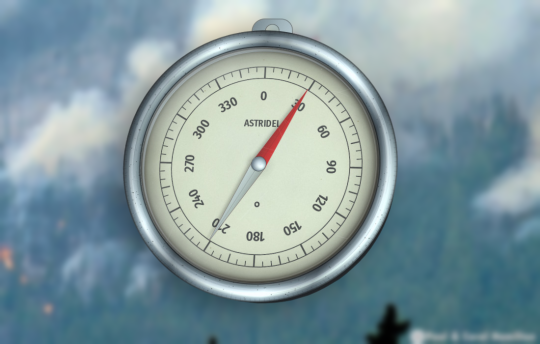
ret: 30,°
